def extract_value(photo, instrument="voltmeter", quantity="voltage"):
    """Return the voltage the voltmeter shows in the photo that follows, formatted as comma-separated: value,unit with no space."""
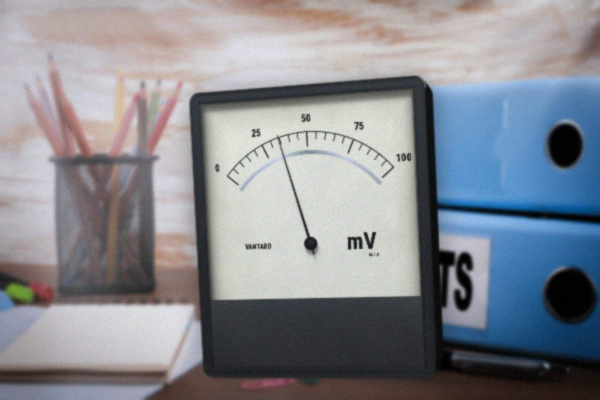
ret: 35,mV
